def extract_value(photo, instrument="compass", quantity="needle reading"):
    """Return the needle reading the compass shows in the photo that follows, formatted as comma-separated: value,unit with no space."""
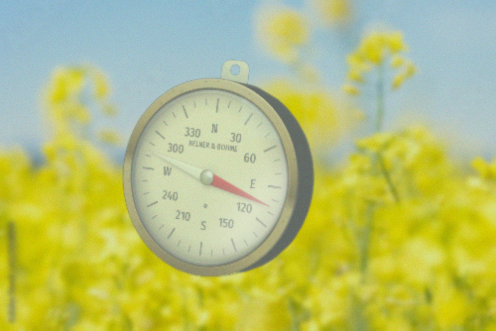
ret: 105,°
